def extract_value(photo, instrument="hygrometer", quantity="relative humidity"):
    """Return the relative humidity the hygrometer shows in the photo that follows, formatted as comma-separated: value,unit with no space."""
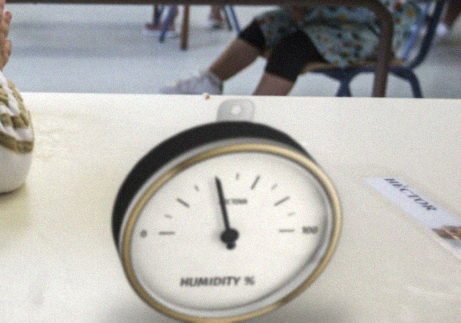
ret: 40,%
